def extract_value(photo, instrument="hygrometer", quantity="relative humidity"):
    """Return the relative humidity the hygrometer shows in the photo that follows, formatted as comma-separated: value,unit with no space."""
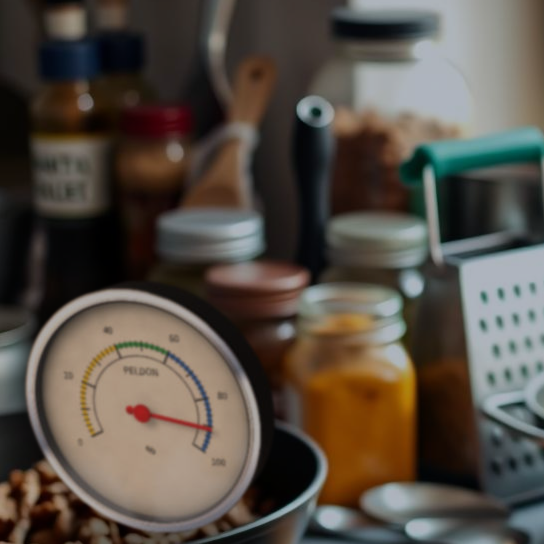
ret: 90,%
